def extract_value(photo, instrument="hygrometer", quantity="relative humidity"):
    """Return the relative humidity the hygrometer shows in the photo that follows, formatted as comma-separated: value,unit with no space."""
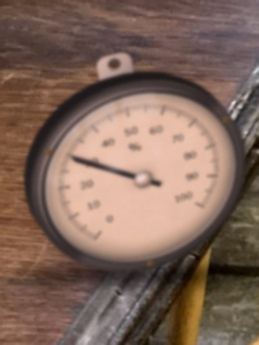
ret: 30,%
